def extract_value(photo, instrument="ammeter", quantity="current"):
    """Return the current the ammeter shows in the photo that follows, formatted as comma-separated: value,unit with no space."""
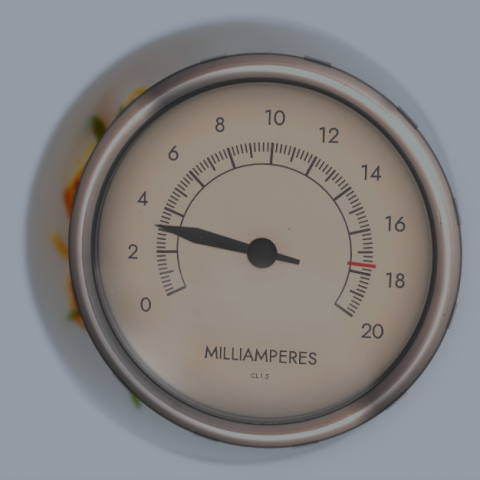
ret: 3.2,mA
